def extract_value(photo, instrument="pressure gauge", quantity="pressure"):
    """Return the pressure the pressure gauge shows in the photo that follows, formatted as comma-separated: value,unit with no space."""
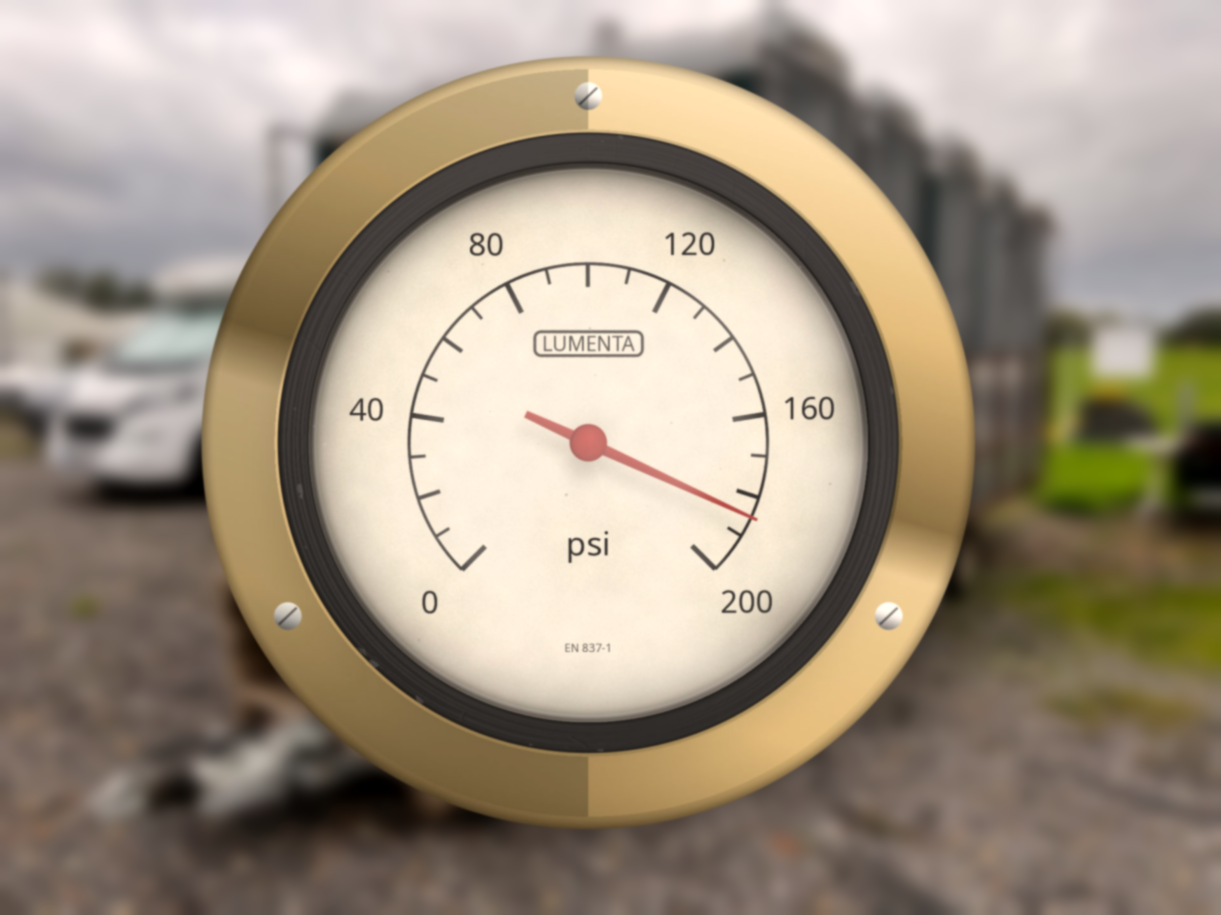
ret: 185,psi
